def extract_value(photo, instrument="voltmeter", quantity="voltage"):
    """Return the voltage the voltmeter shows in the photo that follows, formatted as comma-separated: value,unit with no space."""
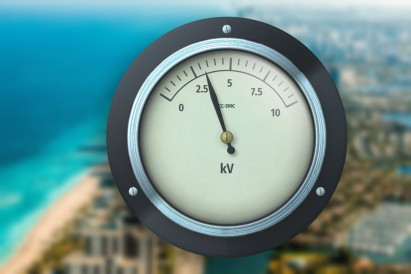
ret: 3.25,kV
